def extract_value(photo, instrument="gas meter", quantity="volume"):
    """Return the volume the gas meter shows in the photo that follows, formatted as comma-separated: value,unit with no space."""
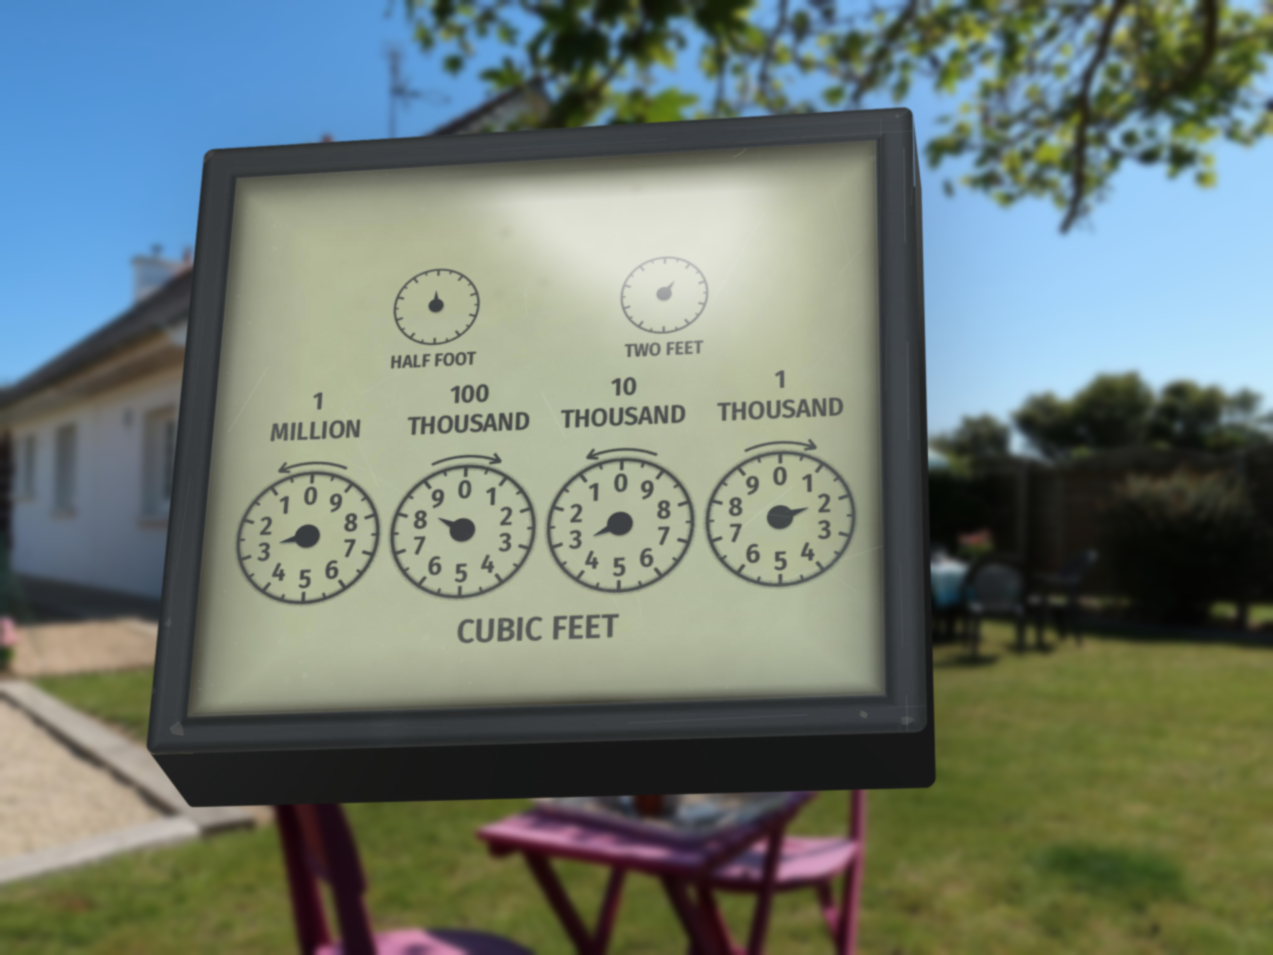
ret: 283200,ft³
